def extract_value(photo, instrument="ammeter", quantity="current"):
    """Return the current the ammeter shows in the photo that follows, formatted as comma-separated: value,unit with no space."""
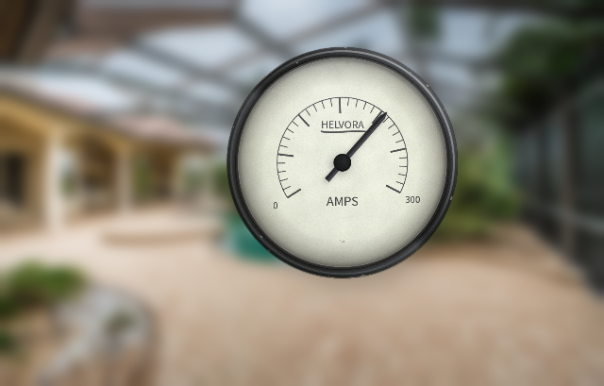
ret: 205,A
